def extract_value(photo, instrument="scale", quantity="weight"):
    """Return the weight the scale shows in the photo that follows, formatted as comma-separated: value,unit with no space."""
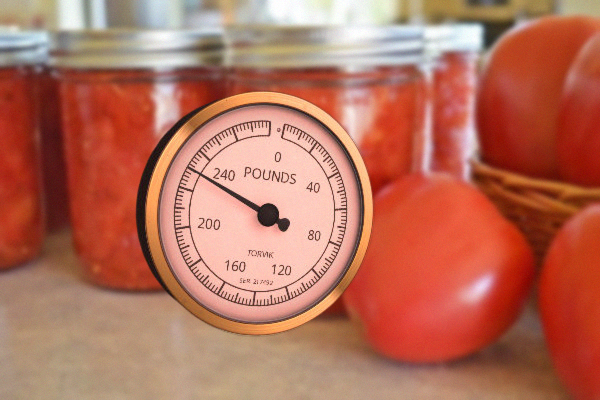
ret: 230,lb
